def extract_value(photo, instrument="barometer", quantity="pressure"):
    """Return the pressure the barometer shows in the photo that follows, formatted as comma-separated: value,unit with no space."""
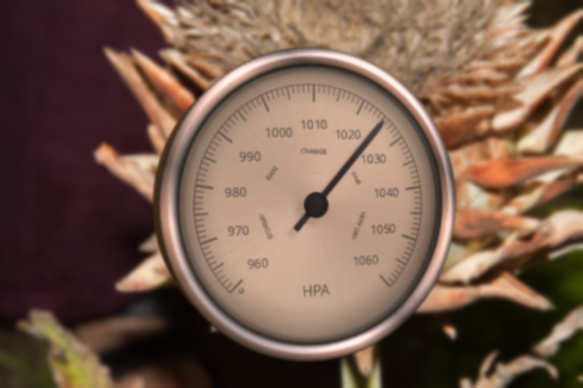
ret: 1025,hPa
